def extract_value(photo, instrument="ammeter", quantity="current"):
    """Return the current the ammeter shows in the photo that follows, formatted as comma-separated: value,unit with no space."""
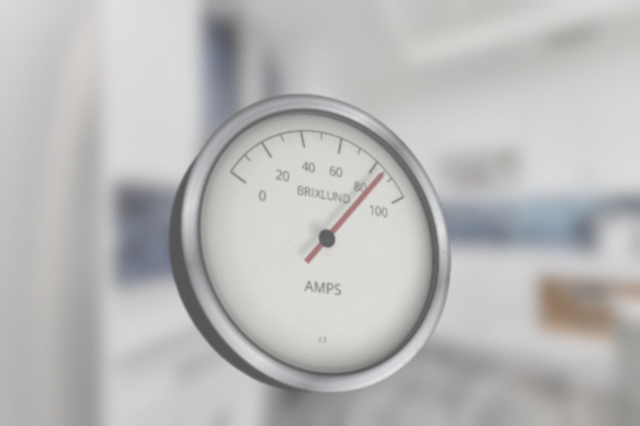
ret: 85,A
